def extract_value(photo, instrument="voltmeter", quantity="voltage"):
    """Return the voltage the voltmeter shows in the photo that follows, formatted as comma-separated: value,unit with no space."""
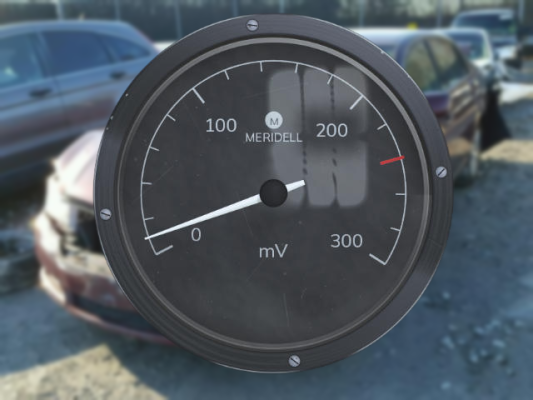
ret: 10,mV
